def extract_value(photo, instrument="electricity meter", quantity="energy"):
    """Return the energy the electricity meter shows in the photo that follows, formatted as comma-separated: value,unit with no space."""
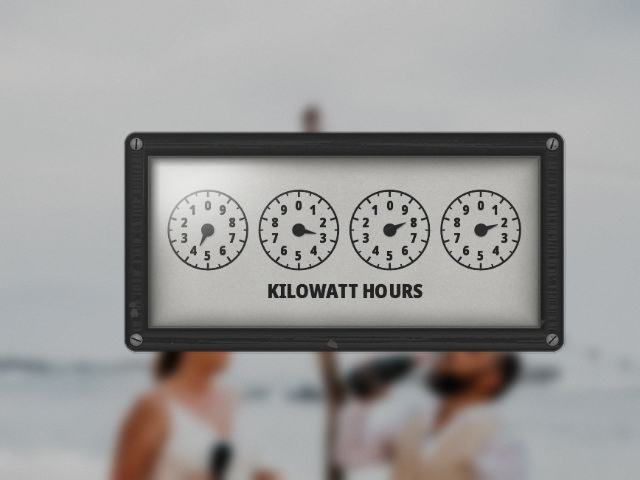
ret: 4282,kWh
